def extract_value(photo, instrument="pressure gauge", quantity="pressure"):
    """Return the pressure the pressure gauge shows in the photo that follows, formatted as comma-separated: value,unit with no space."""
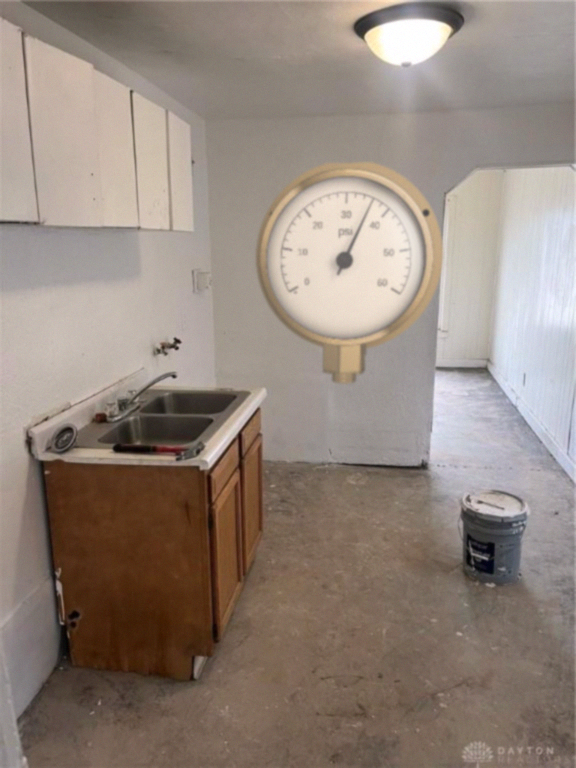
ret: 36,psi
